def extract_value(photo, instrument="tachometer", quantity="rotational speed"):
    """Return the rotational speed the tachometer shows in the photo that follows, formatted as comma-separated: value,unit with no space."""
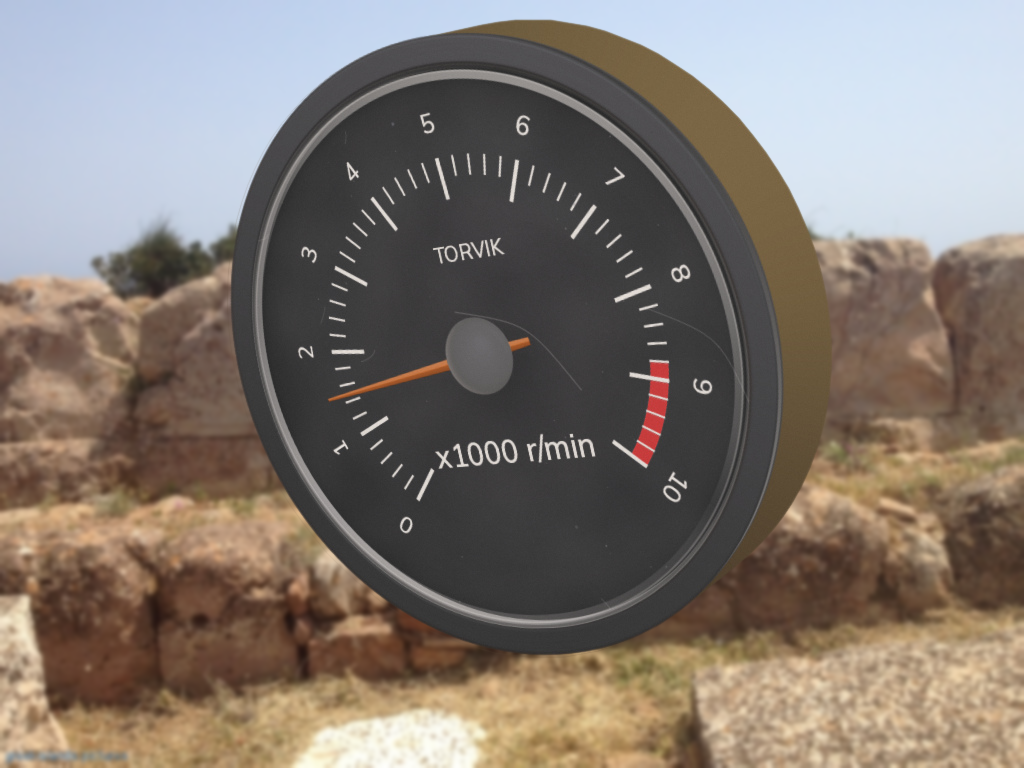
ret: 1500,rpm
